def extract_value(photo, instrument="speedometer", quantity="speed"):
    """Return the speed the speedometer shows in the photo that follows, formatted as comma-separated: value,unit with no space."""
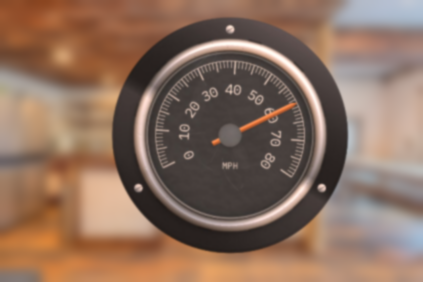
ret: 60,mph
